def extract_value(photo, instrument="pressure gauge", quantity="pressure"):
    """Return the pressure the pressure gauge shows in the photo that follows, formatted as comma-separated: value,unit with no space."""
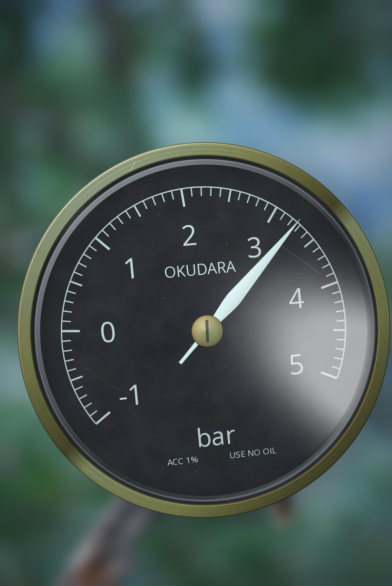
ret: 3.25,bar
